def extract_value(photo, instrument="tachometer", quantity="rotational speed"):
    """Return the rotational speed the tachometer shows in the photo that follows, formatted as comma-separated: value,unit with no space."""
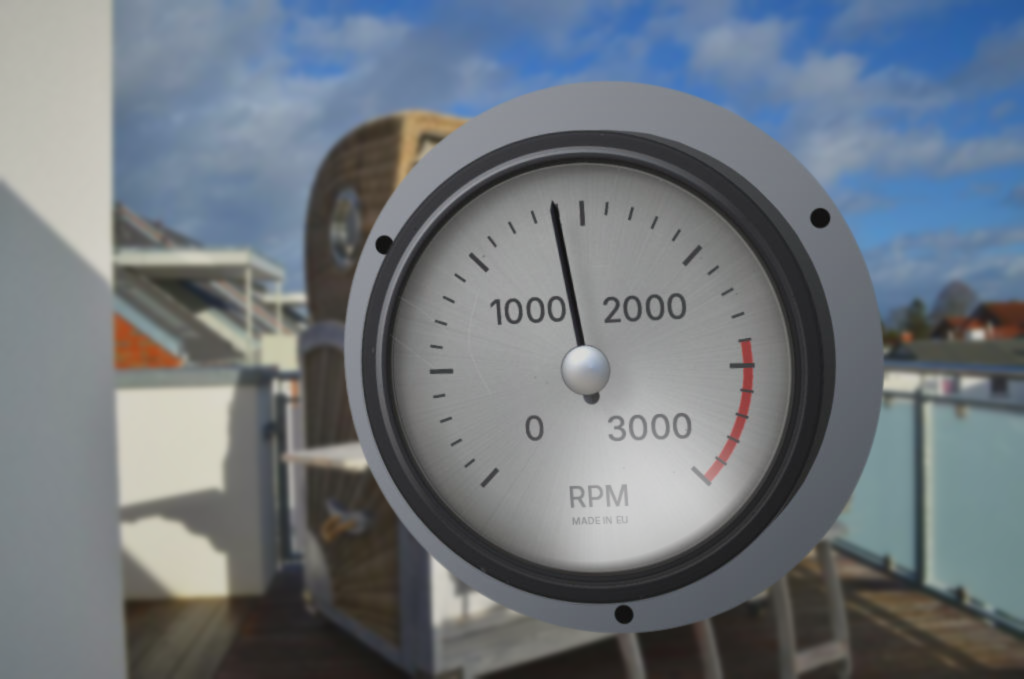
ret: 1400,rpm
